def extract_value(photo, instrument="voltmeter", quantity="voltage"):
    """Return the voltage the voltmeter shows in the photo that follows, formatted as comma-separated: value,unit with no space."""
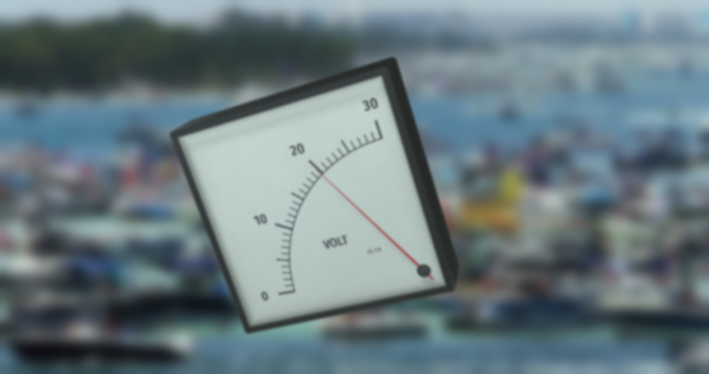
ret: 20,V
